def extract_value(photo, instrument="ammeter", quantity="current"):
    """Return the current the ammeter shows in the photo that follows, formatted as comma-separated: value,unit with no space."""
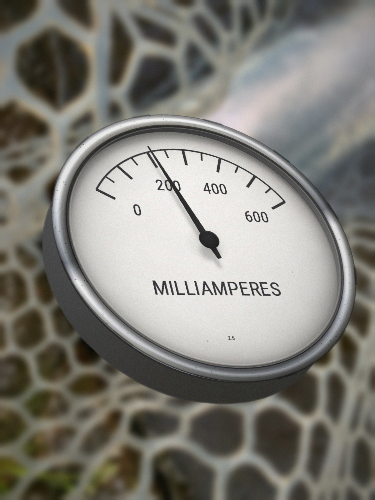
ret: 200,mA
